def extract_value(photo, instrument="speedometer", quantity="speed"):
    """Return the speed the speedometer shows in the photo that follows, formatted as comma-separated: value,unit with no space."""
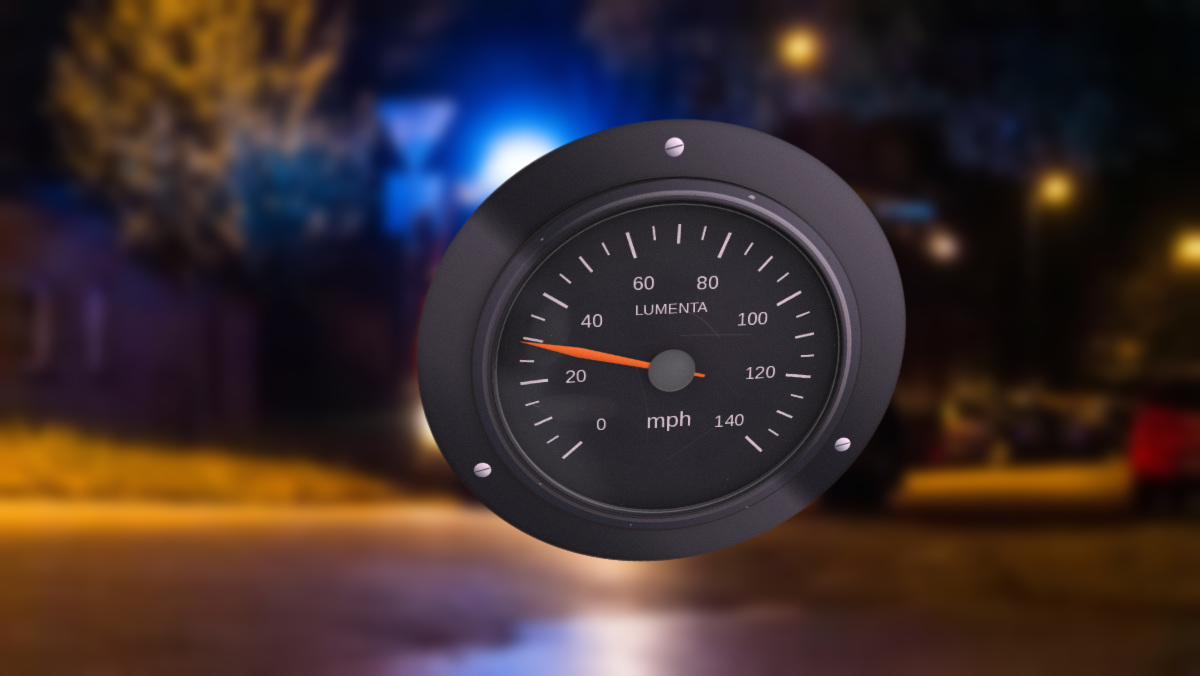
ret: 30,mph
